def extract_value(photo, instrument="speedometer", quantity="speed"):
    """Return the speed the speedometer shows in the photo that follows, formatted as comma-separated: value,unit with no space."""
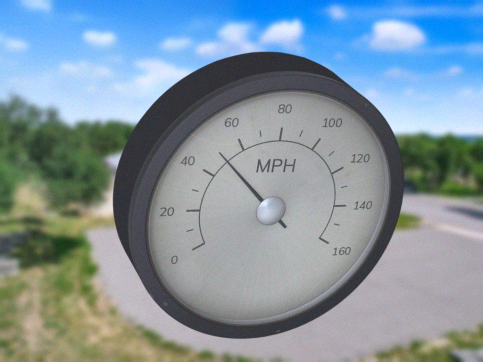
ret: 50,mph
